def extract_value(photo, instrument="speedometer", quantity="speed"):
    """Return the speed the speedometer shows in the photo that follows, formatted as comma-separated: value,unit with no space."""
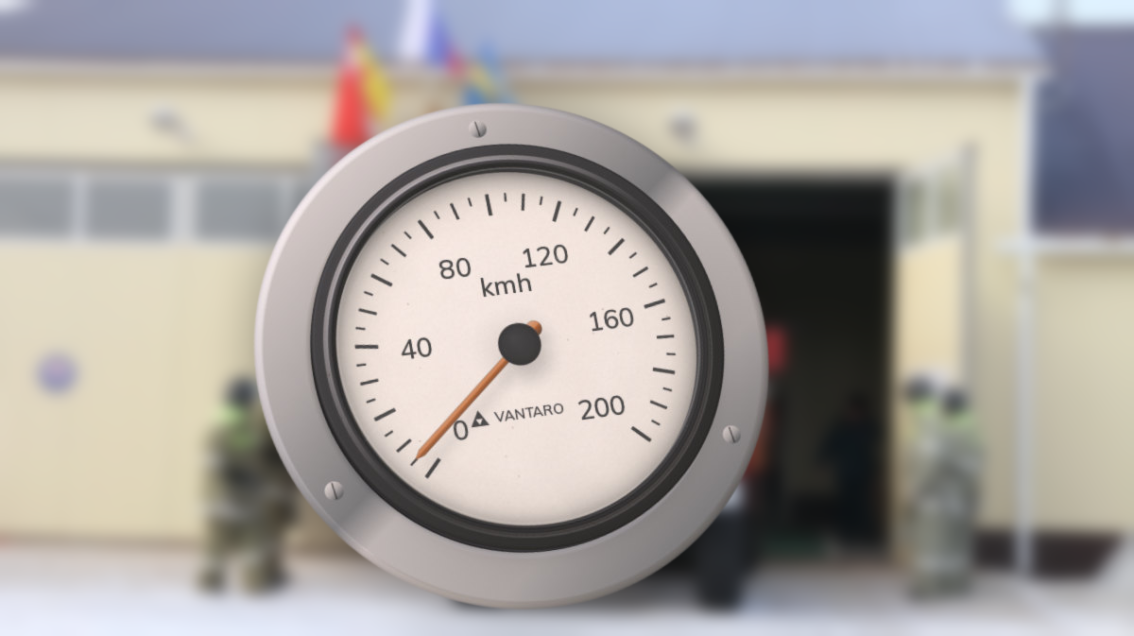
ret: 5,km/h
